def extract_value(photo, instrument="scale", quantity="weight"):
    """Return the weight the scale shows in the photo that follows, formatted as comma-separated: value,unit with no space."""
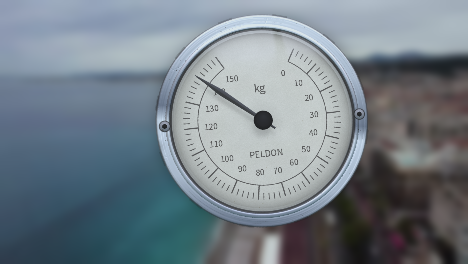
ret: 140,kg
